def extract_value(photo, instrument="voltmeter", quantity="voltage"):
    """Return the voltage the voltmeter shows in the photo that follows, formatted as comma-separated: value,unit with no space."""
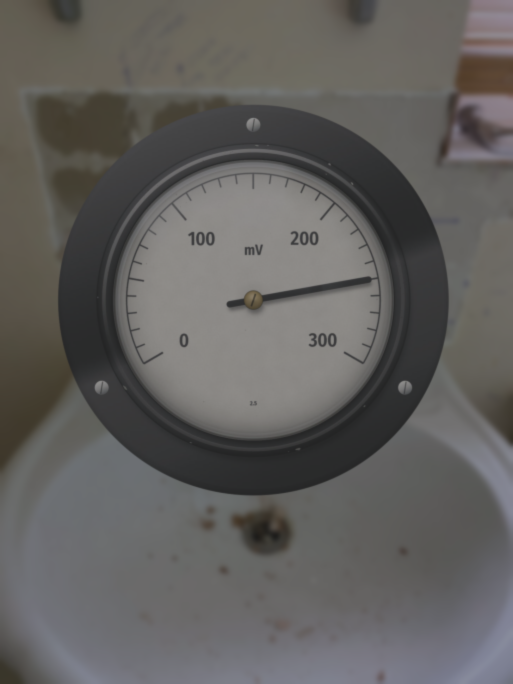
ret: 250,mV
